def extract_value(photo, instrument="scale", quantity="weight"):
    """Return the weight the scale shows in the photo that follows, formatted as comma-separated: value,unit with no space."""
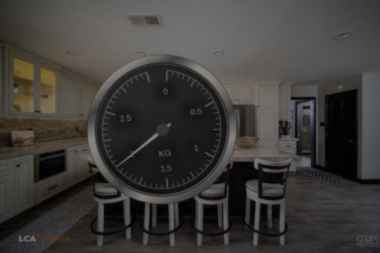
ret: 2,kg
